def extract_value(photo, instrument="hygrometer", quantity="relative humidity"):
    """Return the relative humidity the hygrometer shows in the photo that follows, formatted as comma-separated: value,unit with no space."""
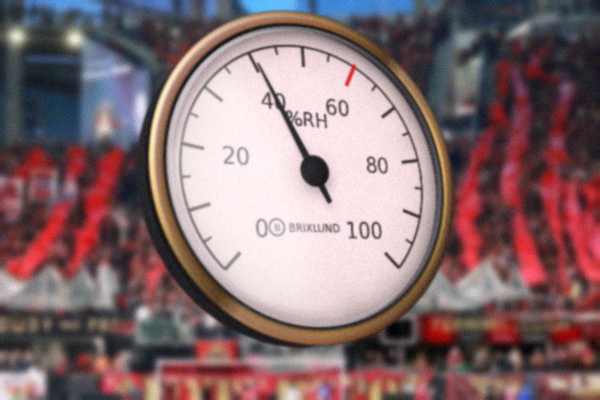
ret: 40,%
